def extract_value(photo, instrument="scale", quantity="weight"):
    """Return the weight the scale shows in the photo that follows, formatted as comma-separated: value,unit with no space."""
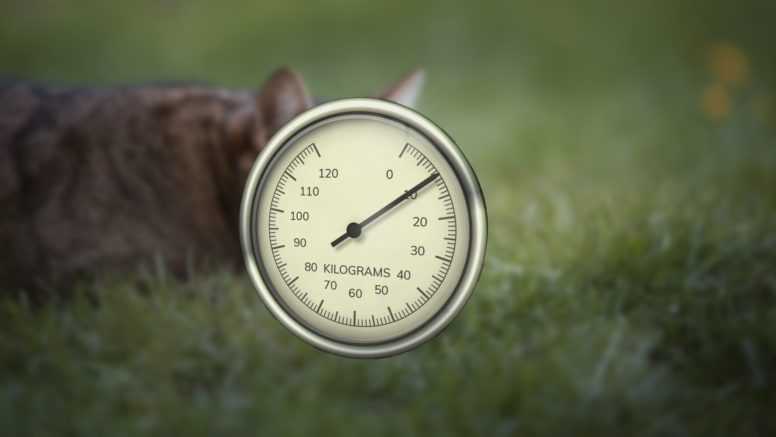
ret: 10,kg
